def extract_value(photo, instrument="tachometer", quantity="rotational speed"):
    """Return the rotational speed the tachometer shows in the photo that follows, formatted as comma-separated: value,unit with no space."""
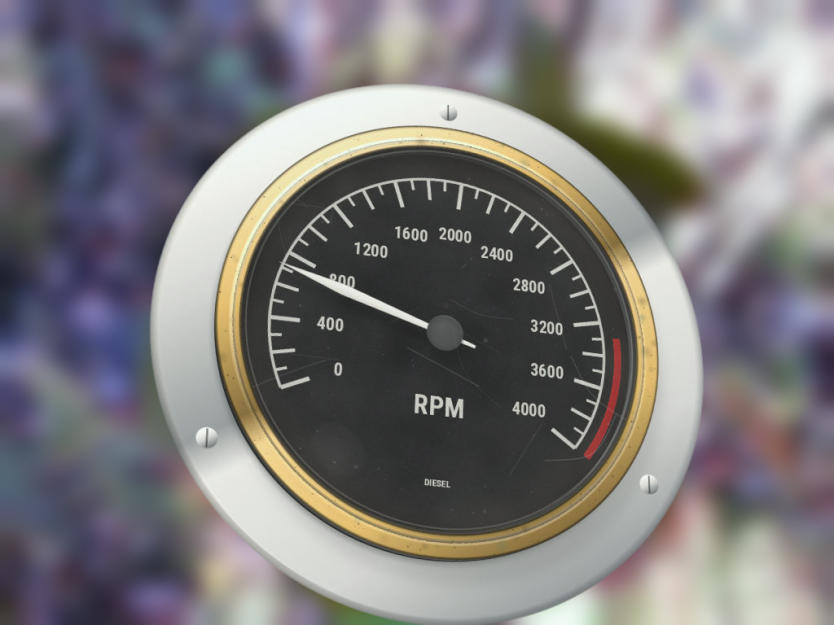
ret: 700,rpm
